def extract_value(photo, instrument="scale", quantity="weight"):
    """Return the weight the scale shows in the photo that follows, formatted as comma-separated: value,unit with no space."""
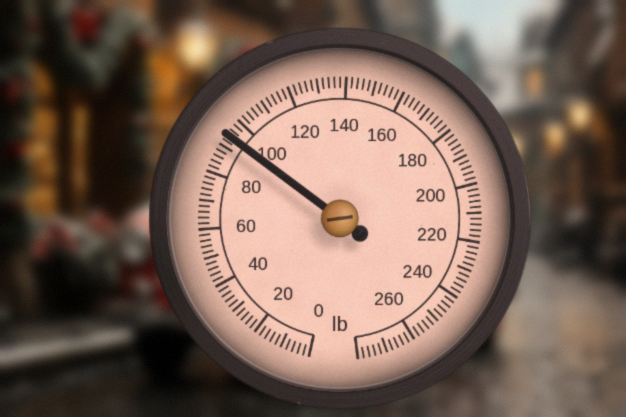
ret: 94,lb
